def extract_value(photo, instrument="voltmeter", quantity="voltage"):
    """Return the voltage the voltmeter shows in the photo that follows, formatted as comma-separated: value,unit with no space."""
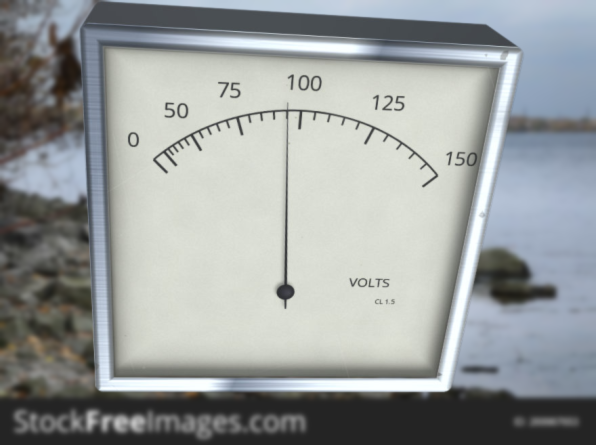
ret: 95,V
